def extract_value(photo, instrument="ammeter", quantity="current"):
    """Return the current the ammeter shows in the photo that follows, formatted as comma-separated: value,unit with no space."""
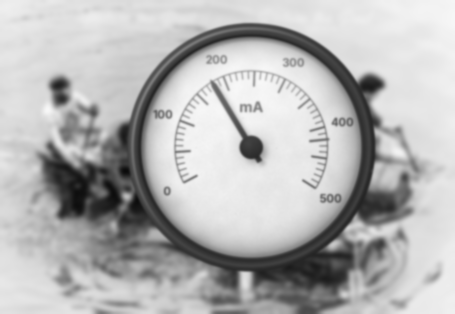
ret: 180,mA
